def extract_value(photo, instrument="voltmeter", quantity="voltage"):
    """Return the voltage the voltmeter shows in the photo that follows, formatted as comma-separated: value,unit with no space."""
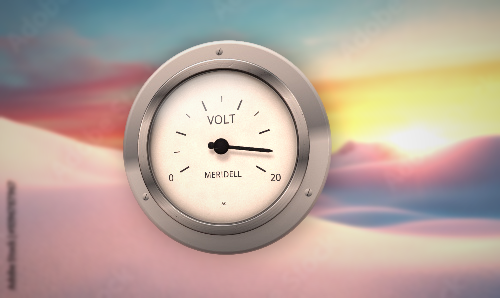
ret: 18,V
